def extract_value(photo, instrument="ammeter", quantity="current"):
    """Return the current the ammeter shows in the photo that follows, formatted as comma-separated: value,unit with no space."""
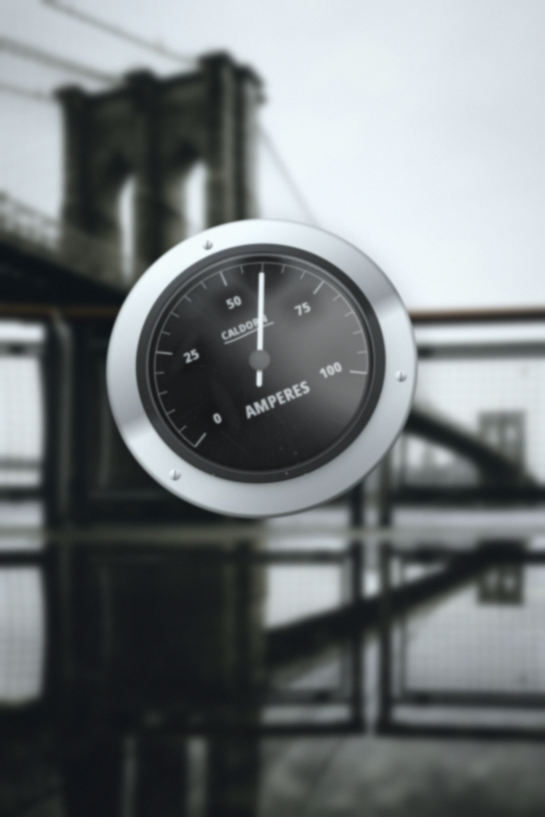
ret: 60,A
